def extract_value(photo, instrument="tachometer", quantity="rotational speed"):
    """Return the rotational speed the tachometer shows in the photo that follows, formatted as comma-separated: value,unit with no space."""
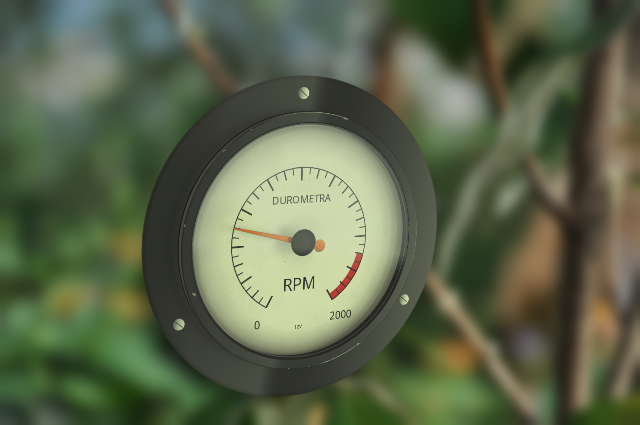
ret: 500,rpm
